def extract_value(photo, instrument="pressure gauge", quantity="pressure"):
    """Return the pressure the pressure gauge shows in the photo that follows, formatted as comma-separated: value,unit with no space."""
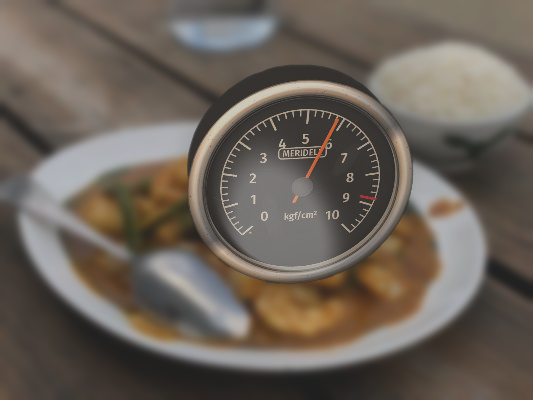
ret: 5.8,kg/cm²
